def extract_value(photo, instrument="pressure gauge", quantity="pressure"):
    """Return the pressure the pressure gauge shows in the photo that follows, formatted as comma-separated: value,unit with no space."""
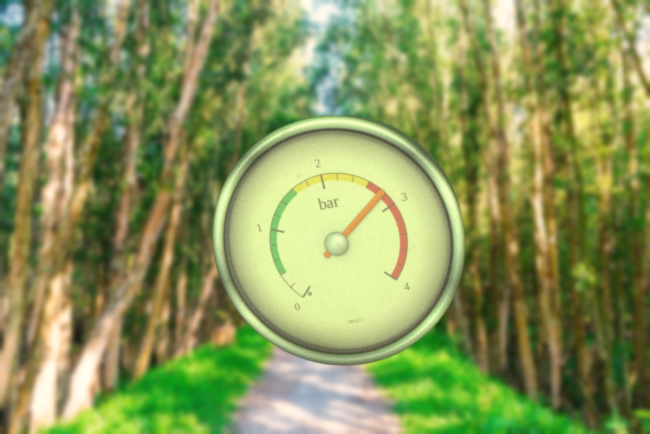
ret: 2.8,bar
